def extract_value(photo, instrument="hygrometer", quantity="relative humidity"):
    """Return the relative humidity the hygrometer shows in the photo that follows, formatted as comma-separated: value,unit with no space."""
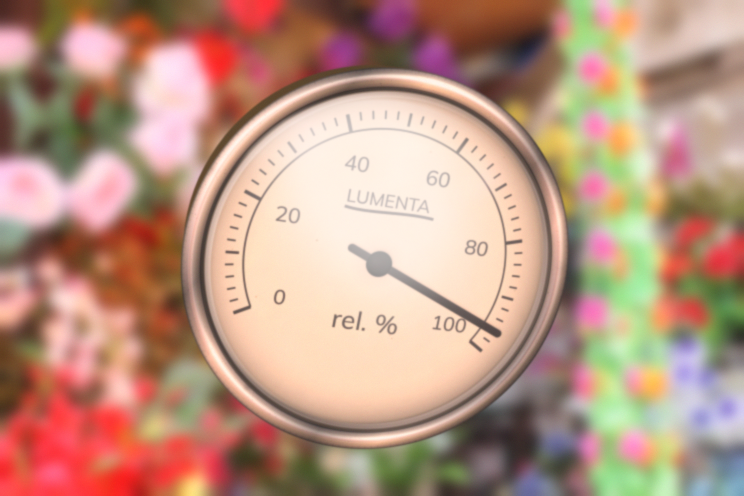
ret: 96,%
